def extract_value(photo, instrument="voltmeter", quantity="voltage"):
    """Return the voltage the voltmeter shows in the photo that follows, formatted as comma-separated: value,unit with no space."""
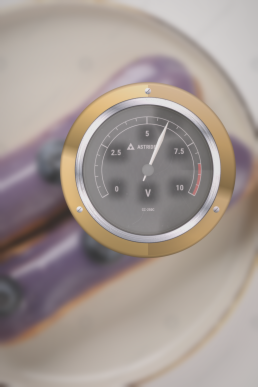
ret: 6,V
